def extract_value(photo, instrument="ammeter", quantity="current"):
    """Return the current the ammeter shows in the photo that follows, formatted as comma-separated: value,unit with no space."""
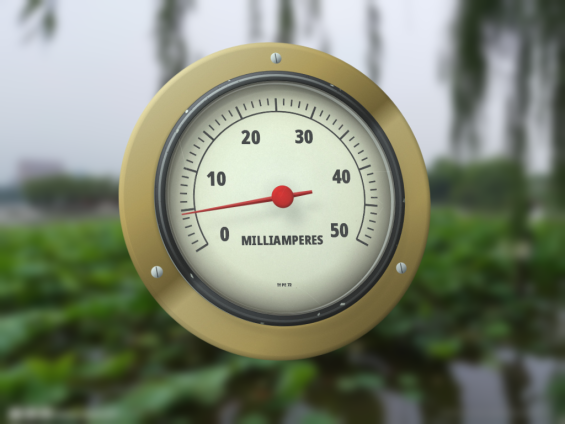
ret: 4.5,mA
